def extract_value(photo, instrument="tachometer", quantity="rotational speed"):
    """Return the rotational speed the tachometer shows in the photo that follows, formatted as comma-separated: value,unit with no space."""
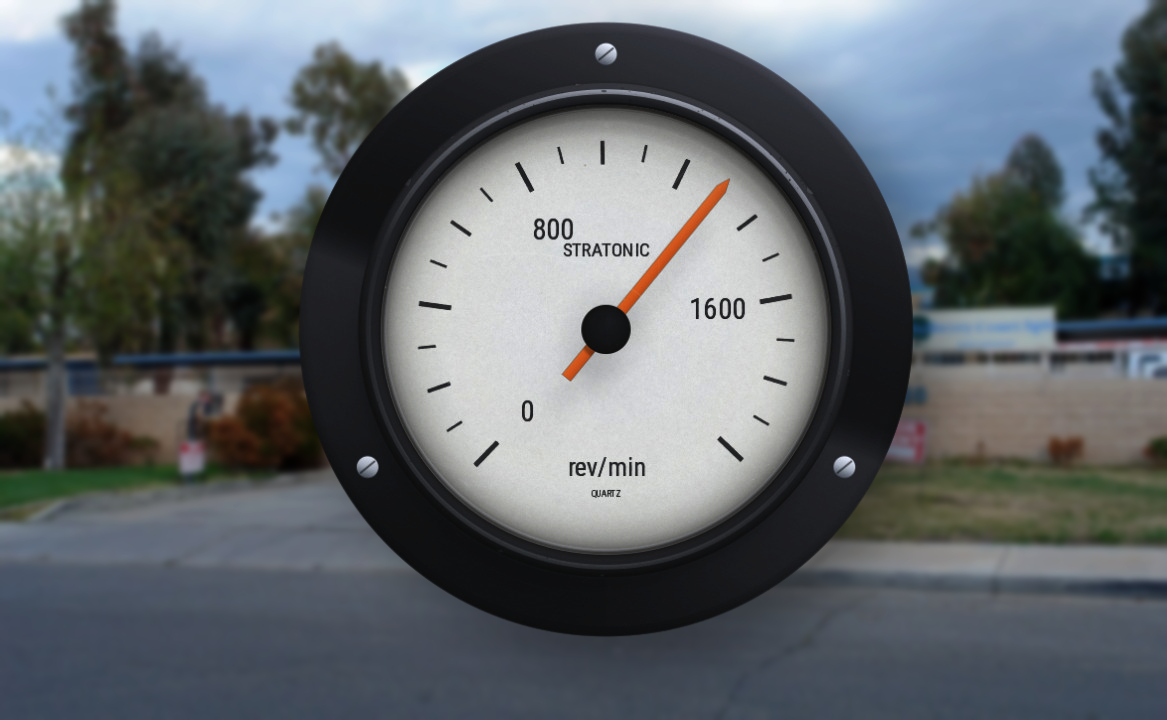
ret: 1300,rpm
